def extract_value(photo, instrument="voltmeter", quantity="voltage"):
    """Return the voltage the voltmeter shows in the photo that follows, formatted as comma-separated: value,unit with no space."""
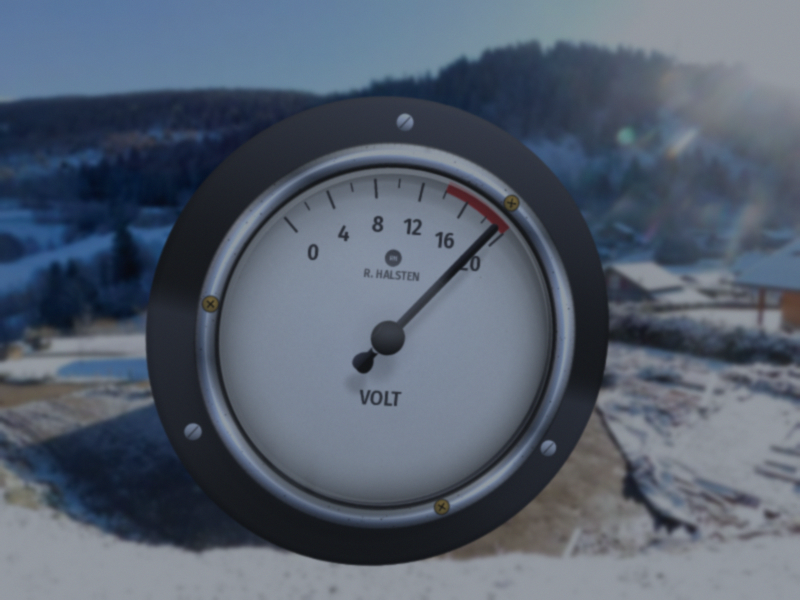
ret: 19,V
